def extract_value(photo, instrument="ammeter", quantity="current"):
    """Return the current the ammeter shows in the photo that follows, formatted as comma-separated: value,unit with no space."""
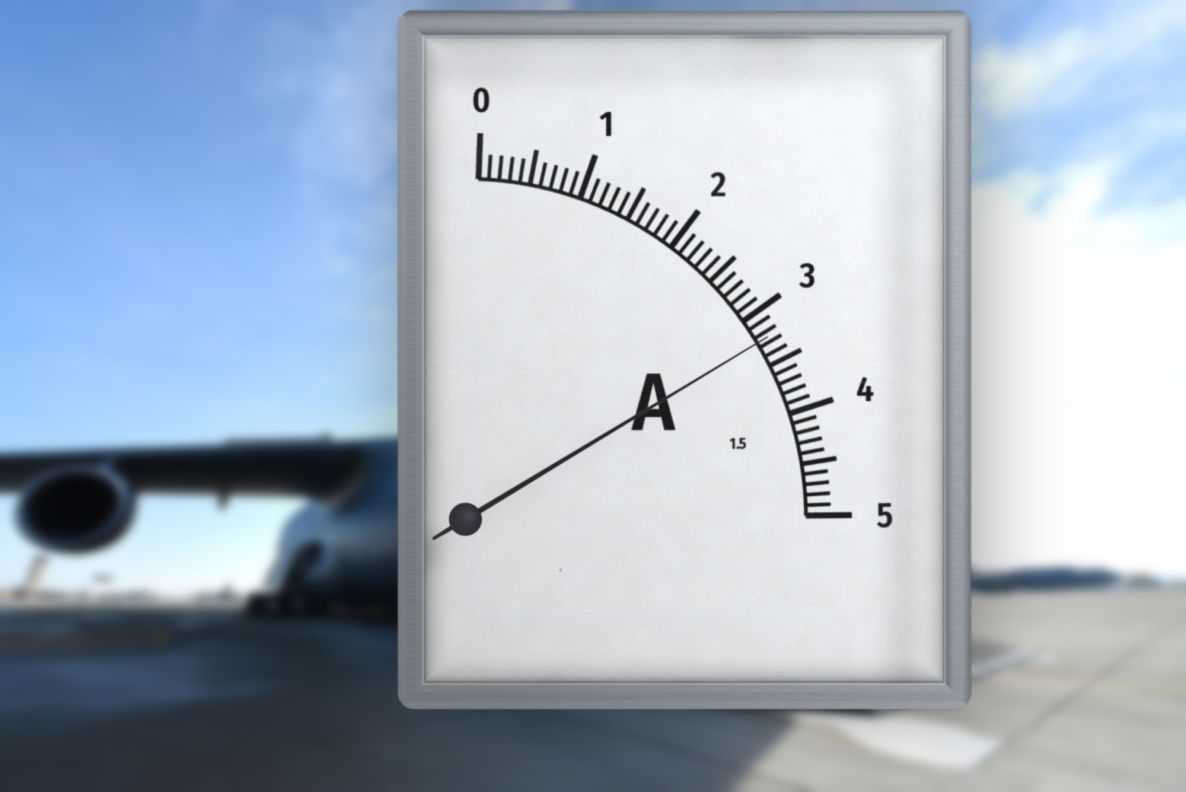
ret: 3.25,A
